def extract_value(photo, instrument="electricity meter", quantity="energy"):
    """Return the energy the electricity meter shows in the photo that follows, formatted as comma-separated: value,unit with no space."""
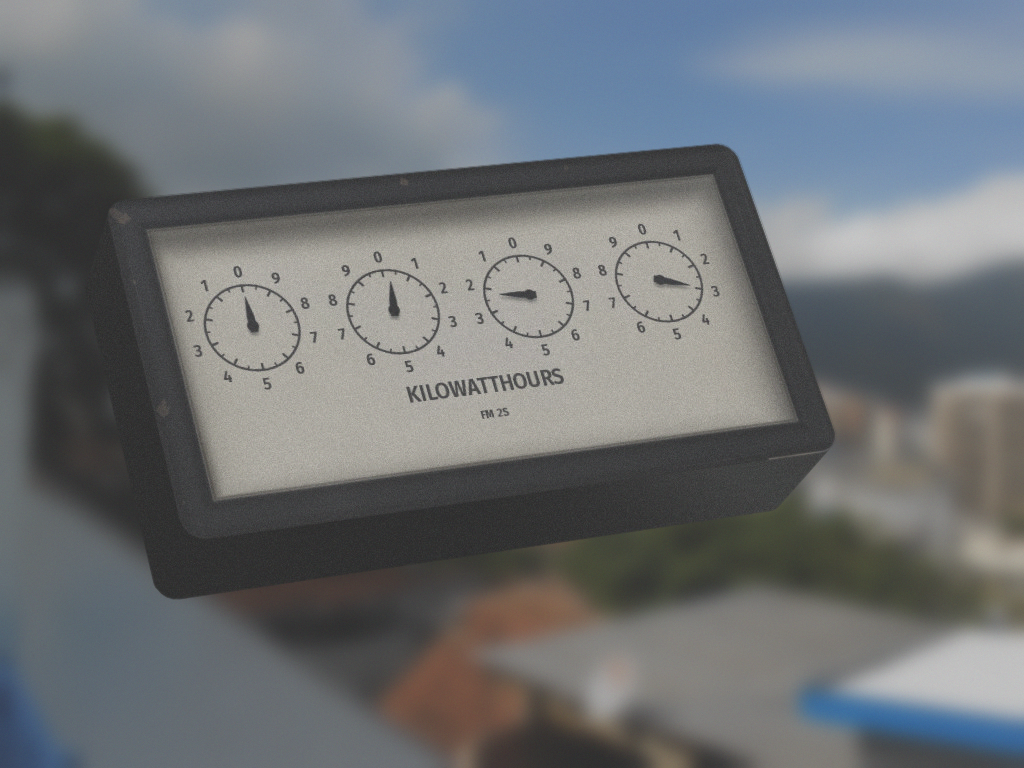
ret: 23,kWh
